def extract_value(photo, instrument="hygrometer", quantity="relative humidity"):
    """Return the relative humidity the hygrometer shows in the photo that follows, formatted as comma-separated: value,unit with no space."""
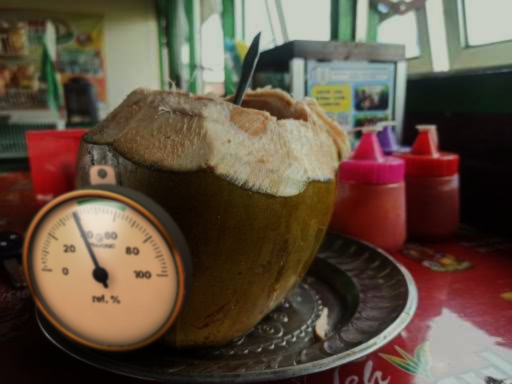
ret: 40,%
